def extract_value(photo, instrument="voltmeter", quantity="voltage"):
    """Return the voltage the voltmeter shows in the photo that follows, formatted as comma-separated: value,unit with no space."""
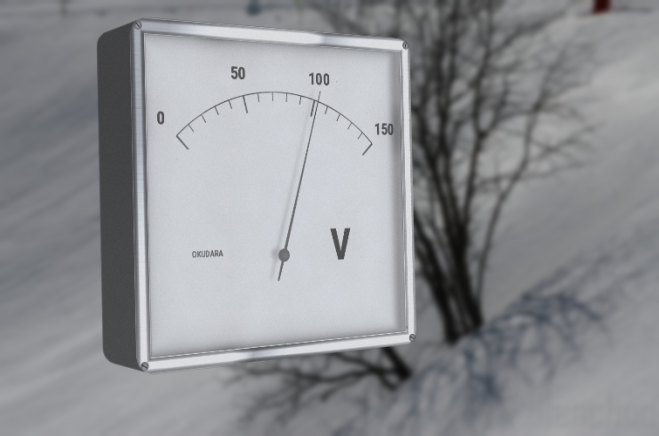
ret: 100,V
